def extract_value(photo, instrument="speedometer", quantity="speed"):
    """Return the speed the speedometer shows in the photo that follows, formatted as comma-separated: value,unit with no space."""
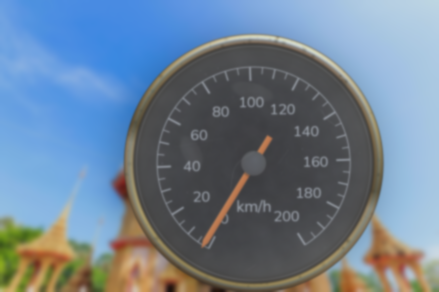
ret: 2.5,km/h
